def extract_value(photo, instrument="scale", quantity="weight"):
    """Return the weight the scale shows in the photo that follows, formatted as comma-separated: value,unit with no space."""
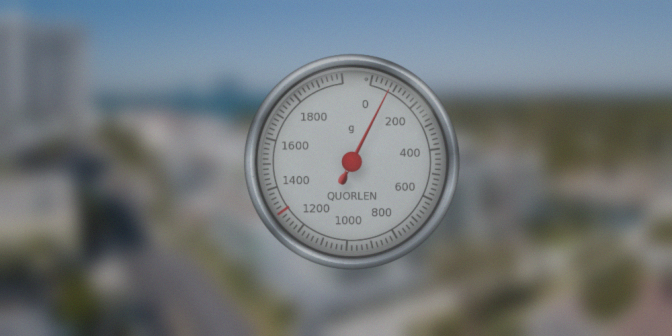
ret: 80,g
